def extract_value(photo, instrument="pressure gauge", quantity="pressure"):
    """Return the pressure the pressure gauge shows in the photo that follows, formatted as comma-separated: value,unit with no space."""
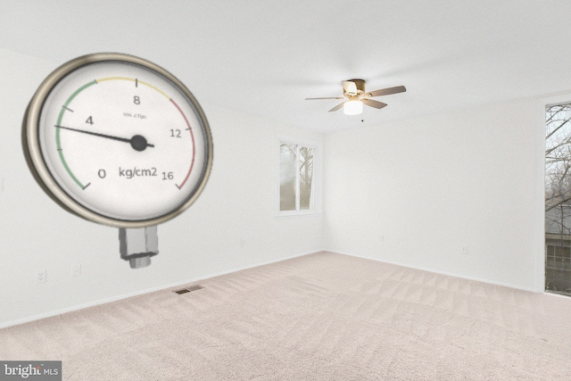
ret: 3,kg/cm²
